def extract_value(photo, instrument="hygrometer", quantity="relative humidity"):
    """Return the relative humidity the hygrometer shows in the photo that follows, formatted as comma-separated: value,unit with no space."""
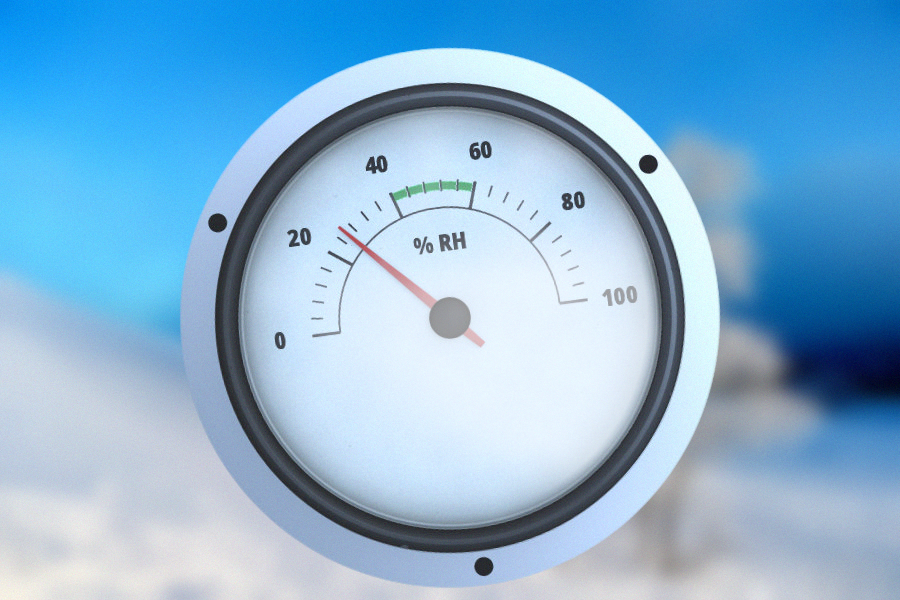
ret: 26,%
